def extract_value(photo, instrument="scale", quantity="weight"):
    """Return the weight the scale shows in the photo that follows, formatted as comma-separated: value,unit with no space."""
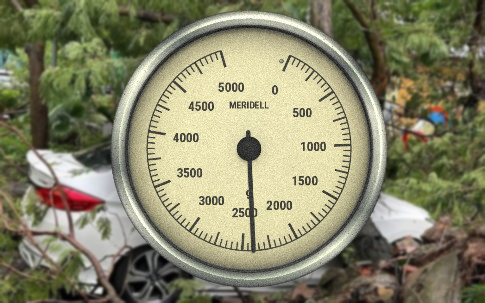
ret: 2400,g
